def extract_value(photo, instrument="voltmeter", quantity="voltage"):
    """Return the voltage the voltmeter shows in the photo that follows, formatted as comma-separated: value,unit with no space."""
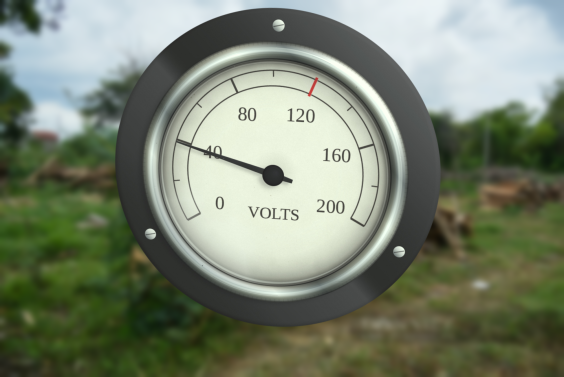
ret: 40,V
